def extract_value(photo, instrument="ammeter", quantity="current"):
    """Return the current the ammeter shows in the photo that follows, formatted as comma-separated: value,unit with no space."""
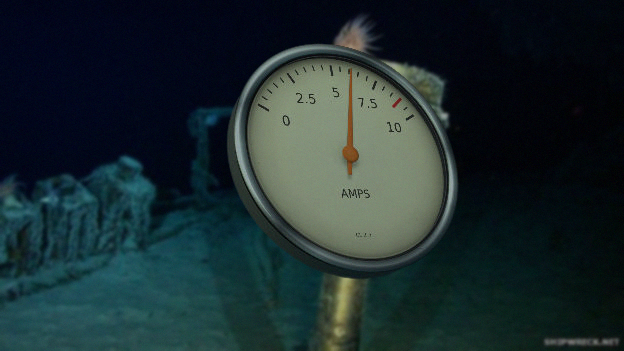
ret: 6,A
